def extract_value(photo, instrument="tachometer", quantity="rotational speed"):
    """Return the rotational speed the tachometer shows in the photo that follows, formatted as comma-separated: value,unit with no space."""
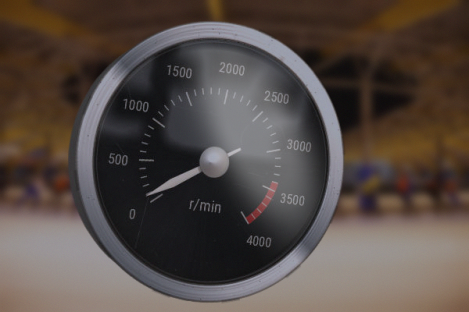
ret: 100,rpm
